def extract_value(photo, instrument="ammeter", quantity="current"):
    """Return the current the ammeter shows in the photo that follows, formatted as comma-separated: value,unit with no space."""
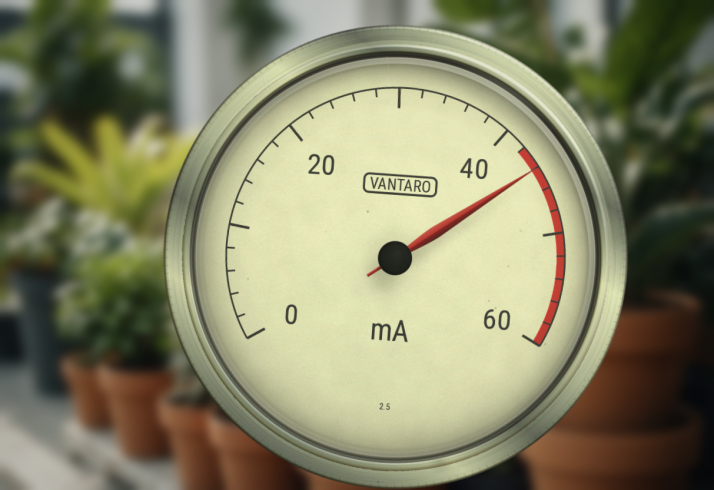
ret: 44,mA
